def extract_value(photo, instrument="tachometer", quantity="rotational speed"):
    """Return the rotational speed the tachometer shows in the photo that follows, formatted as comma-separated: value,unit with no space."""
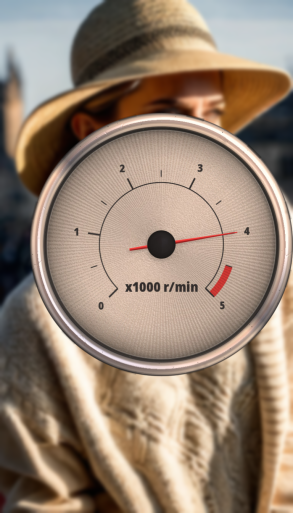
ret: 4000,rpm
